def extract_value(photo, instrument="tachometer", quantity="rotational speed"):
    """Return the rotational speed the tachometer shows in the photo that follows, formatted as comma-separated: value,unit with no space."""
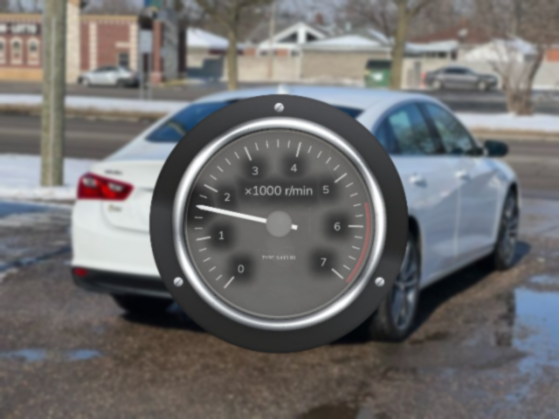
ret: 1600,rpm
